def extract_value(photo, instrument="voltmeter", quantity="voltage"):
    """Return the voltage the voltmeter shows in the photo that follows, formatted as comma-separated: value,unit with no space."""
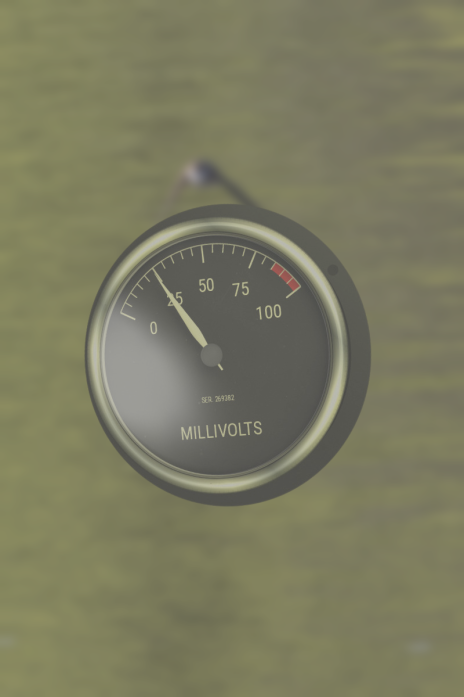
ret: 25,mV
